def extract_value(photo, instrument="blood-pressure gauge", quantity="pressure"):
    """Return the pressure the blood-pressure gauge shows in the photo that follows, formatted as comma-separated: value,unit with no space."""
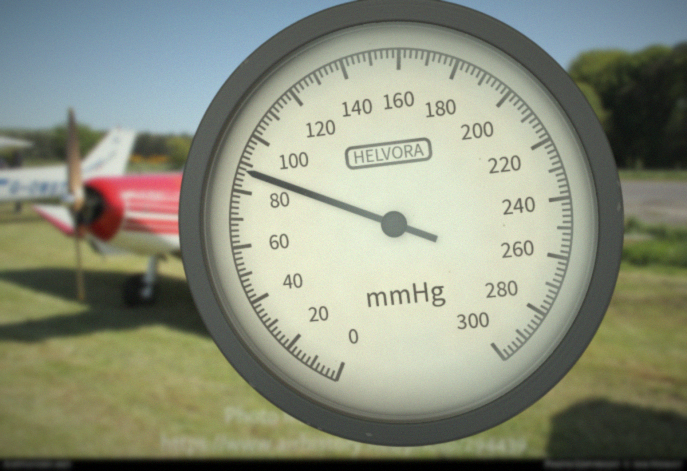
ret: 88,mmHg
